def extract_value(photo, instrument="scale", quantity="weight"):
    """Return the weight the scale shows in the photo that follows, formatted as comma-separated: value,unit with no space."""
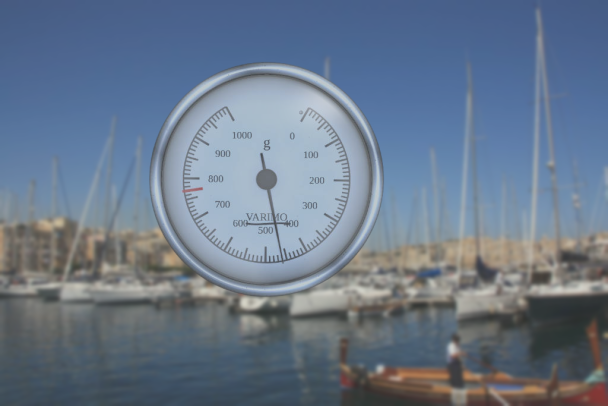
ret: 460,g
